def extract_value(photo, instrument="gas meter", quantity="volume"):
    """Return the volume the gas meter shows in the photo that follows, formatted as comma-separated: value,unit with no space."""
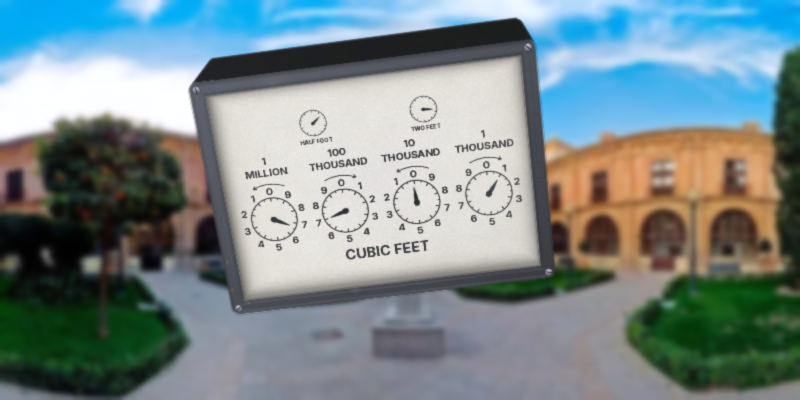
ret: 670100,ft³
